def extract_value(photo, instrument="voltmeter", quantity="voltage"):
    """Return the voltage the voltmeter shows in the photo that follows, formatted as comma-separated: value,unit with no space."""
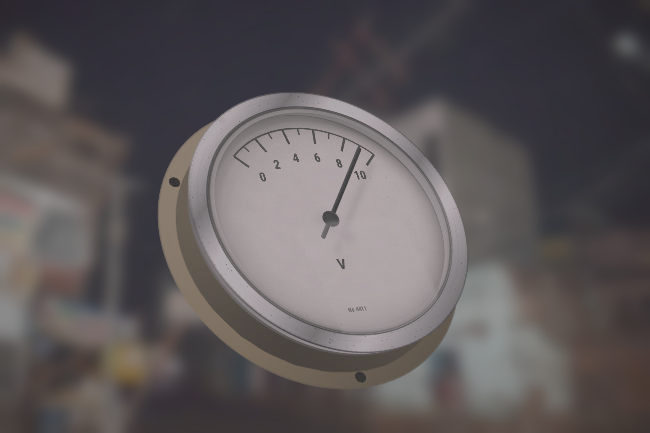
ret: 9,V
